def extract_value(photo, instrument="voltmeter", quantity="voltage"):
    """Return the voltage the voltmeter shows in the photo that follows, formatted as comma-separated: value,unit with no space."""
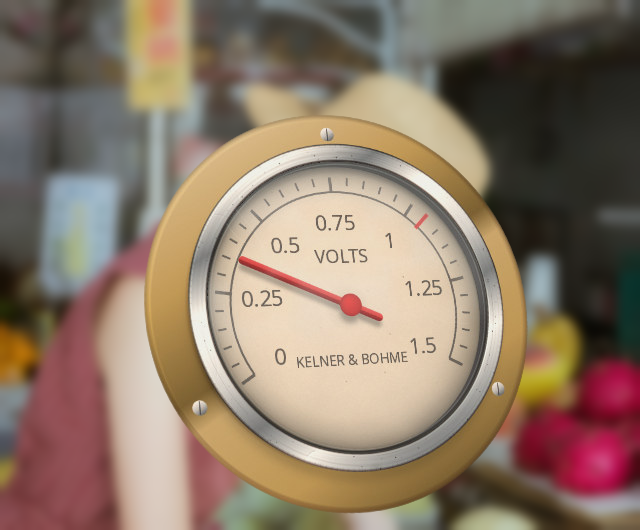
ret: 0.35,V
